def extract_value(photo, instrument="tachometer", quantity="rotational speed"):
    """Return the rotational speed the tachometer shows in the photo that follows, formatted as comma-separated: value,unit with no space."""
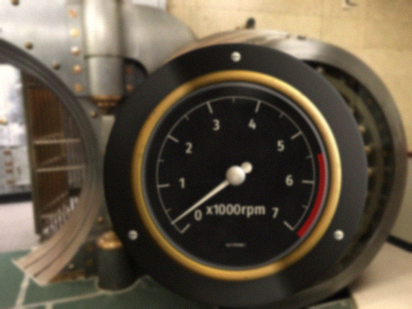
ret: 250,rpm
